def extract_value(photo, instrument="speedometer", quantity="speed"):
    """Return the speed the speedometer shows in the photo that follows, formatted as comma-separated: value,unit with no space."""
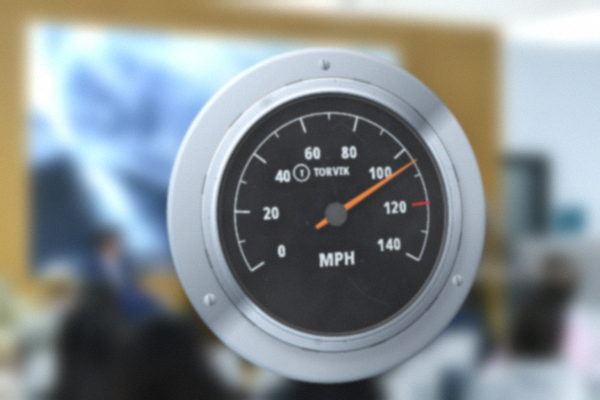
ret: 105,mph
